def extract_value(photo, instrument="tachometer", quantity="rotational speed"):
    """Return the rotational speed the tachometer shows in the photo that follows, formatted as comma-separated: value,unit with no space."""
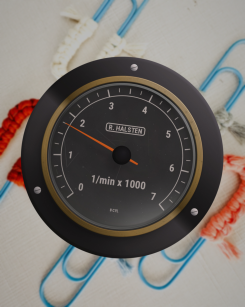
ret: 1750,rpm
